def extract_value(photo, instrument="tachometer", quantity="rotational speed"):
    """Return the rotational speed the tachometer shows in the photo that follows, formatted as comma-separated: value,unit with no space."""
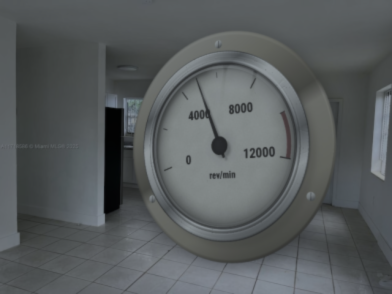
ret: 5000,rpm
